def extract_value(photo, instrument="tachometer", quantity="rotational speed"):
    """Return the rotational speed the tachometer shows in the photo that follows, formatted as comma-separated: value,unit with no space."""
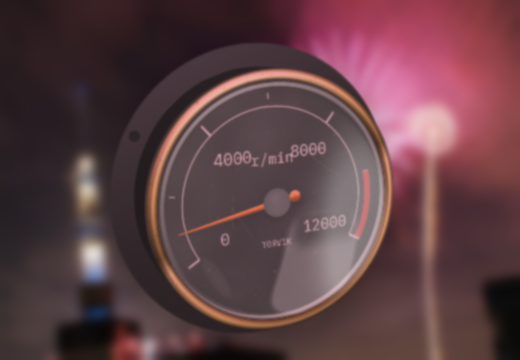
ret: 1000,rpm
